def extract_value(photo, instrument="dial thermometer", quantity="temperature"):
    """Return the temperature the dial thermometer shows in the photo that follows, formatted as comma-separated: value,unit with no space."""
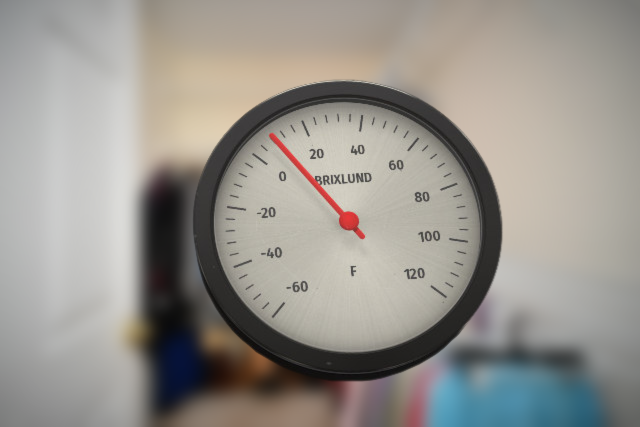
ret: 8,°F
